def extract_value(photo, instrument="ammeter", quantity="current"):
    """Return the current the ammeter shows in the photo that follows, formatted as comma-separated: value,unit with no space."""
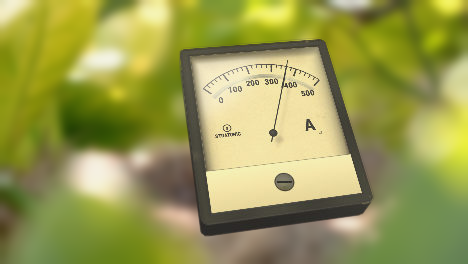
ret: 360,A
